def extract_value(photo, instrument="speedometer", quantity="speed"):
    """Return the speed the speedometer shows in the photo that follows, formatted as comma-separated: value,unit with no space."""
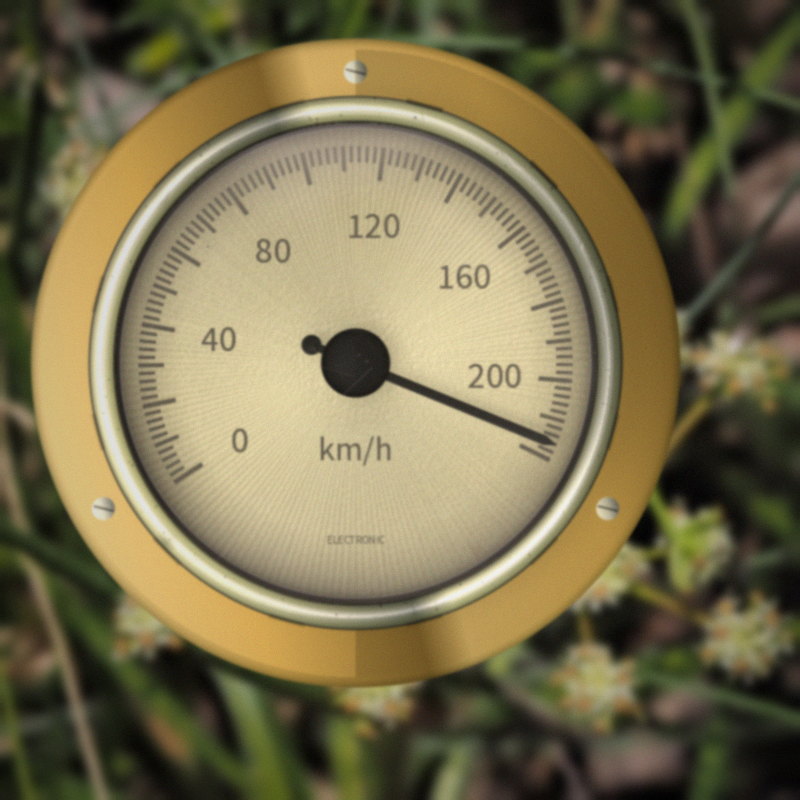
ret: 216,km/h
